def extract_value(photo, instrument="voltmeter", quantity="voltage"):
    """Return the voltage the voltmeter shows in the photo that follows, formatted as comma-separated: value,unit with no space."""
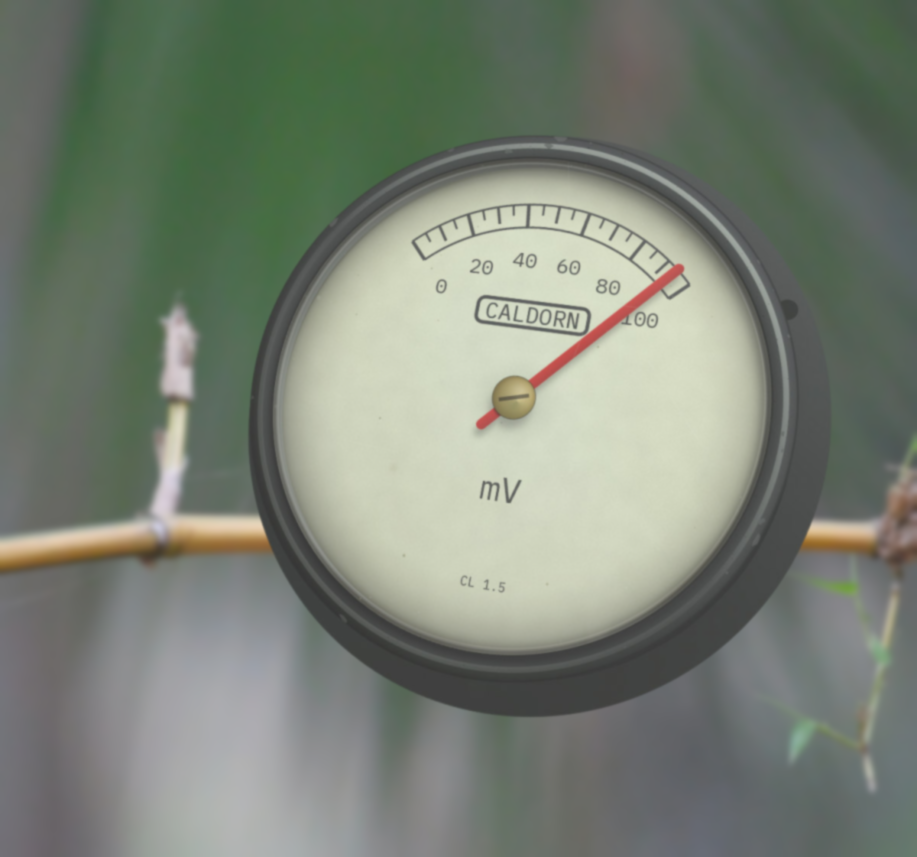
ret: 95,mV
